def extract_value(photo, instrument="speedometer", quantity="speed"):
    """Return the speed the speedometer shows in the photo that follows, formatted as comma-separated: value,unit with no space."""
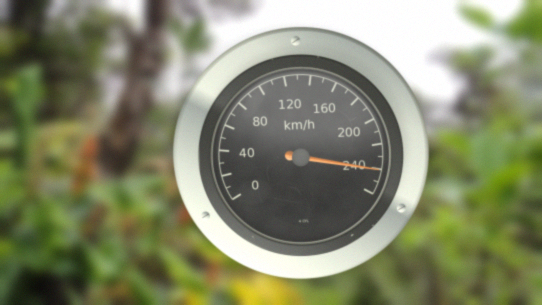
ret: 240,km/h
